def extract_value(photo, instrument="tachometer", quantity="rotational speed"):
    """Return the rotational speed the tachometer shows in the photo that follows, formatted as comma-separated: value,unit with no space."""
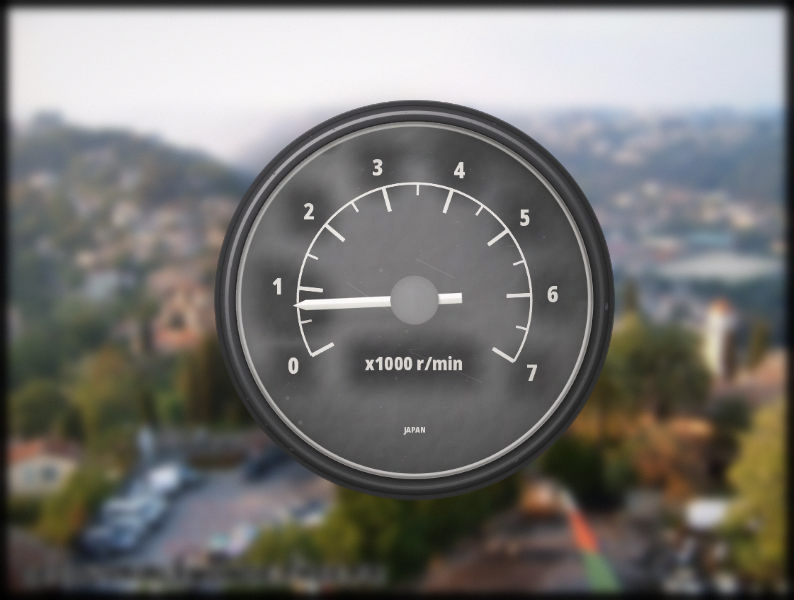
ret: 750,rpm
